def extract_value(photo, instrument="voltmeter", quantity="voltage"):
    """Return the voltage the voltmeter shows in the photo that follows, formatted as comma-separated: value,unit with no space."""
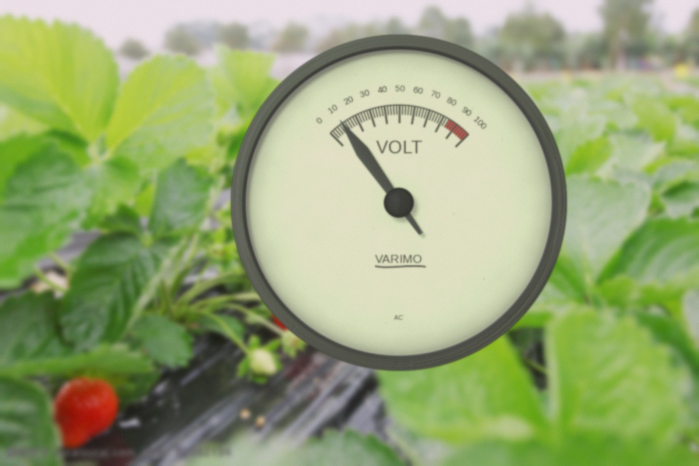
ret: 10,V
